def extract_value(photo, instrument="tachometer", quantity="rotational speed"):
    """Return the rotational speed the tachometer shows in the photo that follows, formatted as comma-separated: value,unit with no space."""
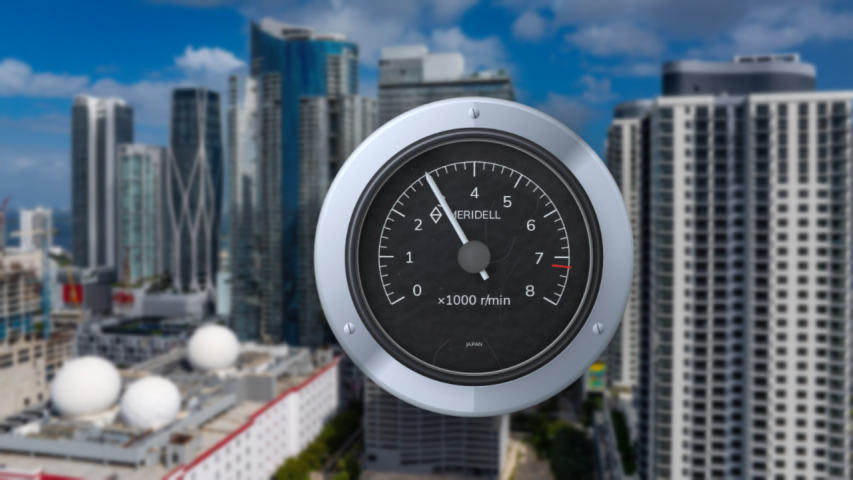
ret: 3000,rpm
